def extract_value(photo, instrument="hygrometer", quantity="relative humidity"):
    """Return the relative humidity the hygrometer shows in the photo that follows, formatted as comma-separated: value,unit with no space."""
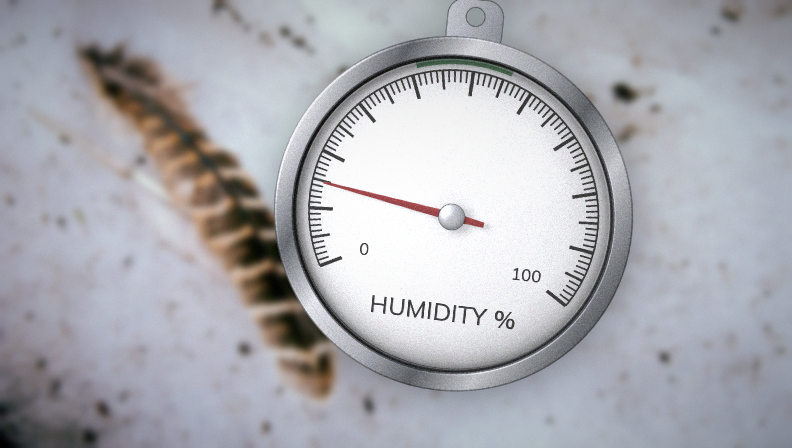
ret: 15,%
